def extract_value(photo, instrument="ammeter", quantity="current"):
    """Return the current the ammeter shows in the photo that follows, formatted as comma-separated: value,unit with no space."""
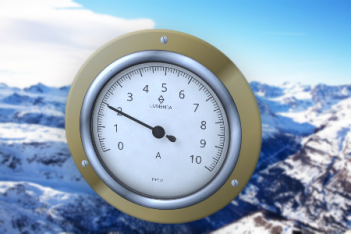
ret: 2,A
